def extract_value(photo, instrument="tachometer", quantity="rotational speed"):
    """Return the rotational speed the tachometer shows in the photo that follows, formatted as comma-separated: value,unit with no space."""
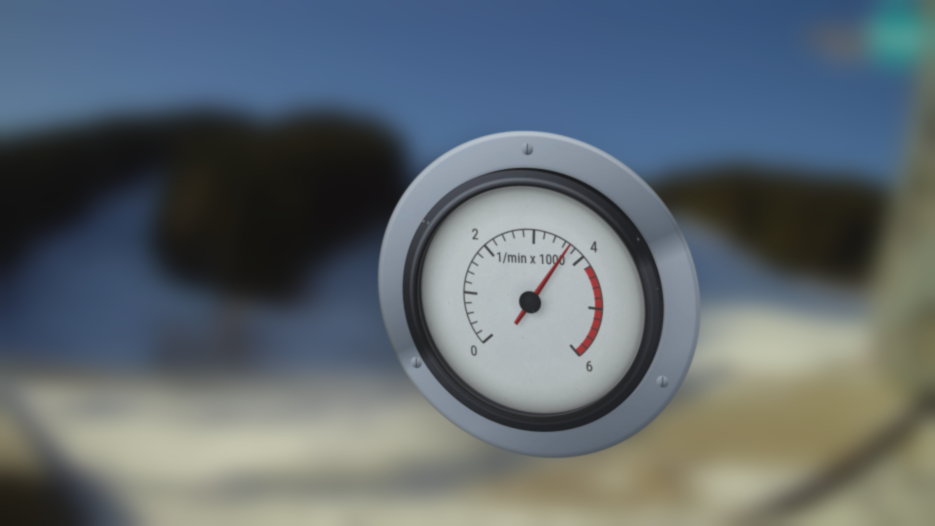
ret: 3700,rpm
